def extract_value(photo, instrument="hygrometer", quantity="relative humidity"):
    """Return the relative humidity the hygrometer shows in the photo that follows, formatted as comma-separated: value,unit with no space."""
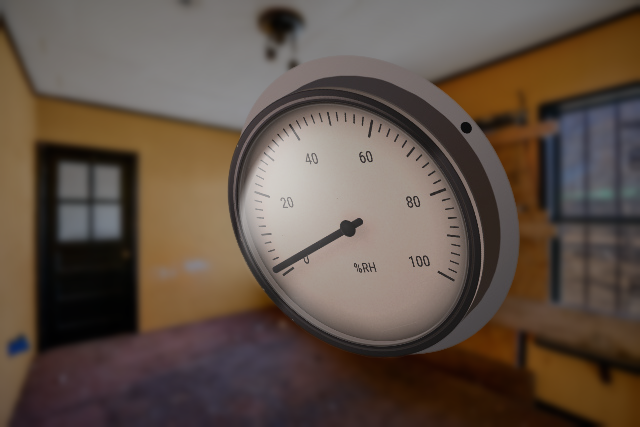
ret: 2,%
